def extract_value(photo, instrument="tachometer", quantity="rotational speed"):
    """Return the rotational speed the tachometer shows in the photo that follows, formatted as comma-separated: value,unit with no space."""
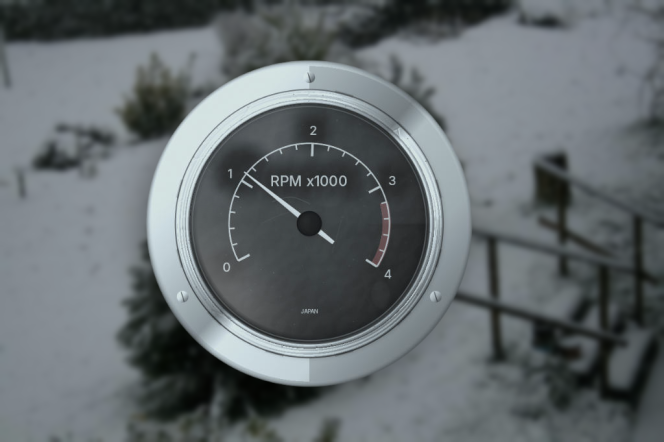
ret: 1100,rpm
